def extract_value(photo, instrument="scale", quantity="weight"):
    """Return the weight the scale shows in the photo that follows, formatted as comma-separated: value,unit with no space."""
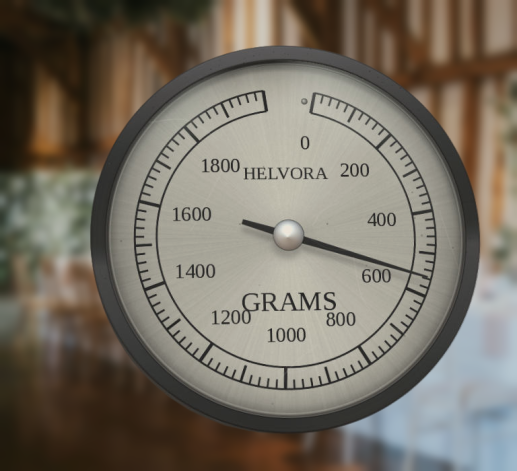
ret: 560,g
